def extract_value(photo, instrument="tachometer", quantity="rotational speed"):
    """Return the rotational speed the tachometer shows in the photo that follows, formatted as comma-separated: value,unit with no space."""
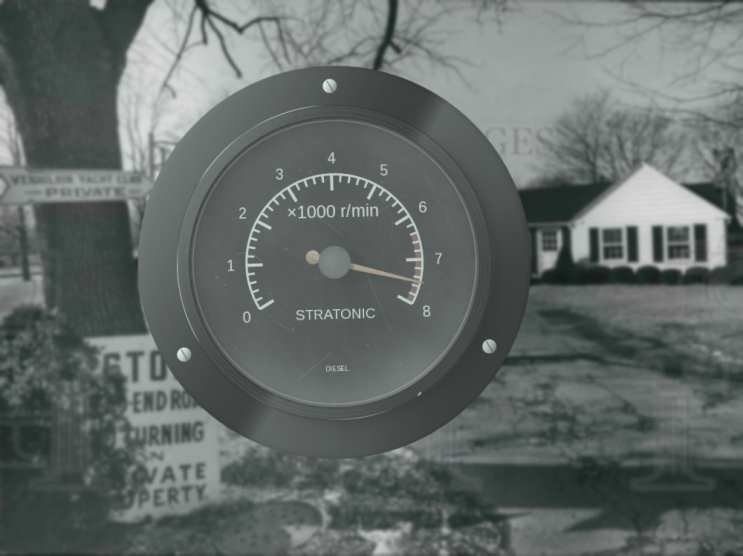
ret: 7500,rpm
